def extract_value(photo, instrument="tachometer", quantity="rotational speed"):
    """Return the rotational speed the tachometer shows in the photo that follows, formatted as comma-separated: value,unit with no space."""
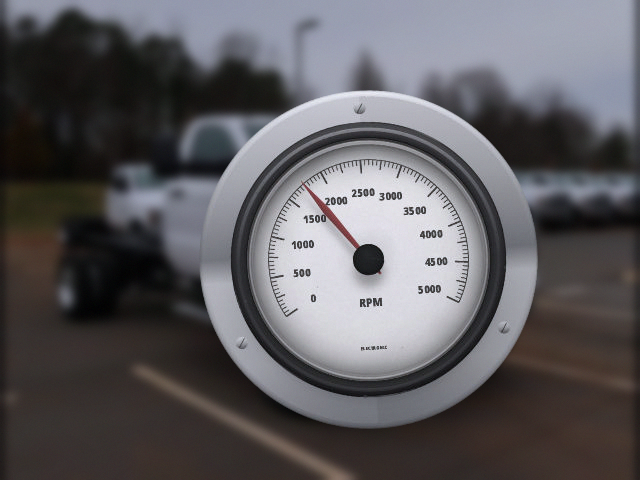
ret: 1750,rpm
